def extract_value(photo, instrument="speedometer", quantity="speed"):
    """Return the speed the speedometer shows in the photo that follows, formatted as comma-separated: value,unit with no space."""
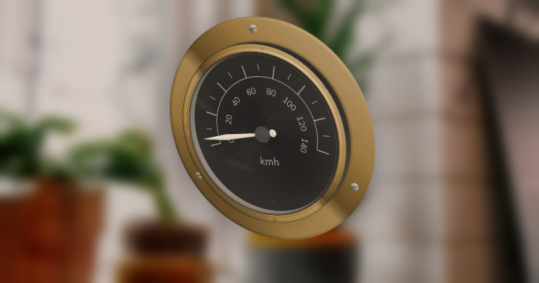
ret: 5,km/h
